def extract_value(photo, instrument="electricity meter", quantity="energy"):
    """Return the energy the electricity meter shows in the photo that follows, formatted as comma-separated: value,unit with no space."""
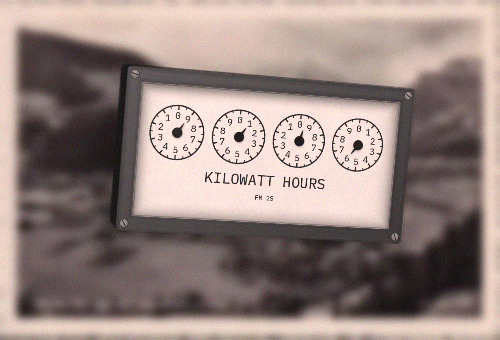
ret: 9096,kWh
